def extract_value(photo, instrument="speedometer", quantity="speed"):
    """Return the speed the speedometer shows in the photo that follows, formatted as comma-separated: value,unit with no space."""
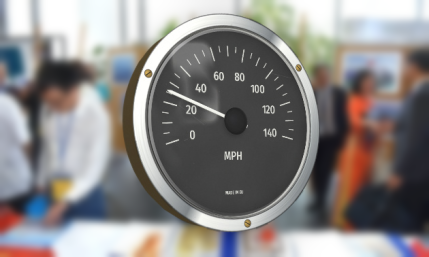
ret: 25,mph
